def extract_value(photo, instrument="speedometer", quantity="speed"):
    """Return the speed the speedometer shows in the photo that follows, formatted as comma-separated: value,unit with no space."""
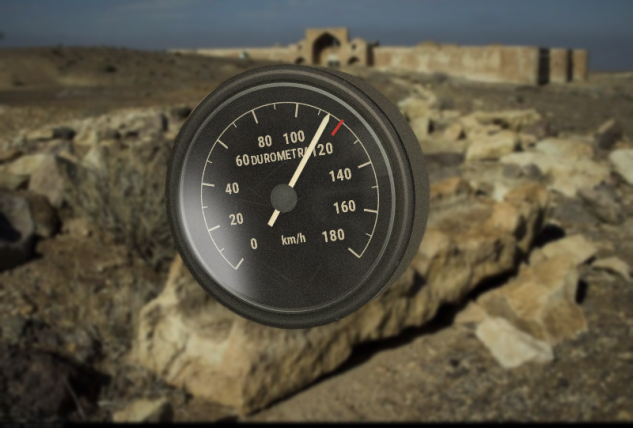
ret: 115,km/h
